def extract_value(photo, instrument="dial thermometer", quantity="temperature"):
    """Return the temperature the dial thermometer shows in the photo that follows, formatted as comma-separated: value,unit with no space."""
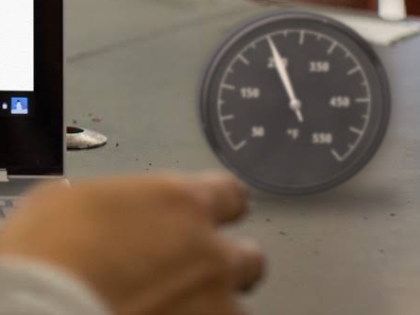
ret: 250,°F
